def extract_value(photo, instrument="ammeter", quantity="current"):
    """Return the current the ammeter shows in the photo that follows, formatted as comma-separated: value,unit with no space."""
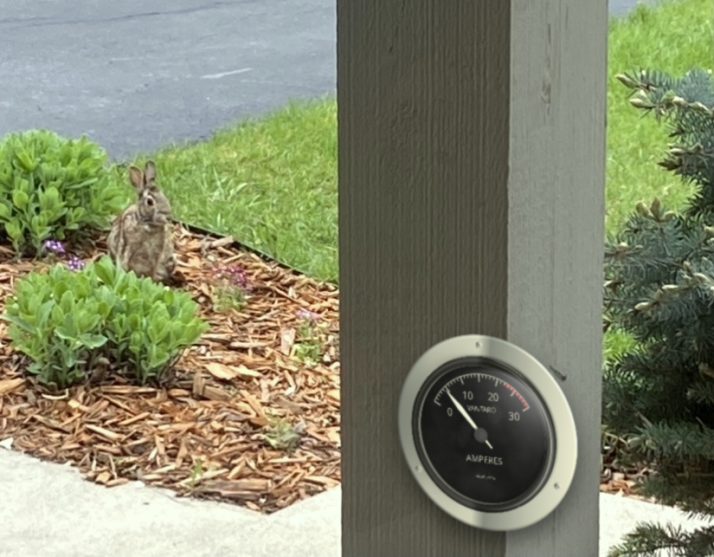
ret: 5,A
